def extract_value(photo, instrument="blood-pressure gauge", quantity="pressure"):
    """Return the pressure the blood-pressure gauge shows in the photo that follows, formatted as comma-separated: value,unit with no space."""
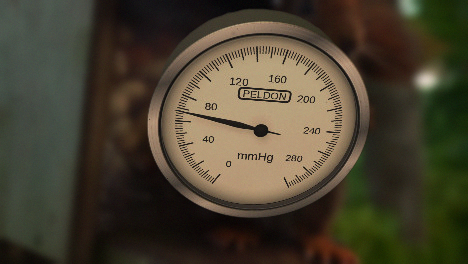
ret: 70,mmHg
